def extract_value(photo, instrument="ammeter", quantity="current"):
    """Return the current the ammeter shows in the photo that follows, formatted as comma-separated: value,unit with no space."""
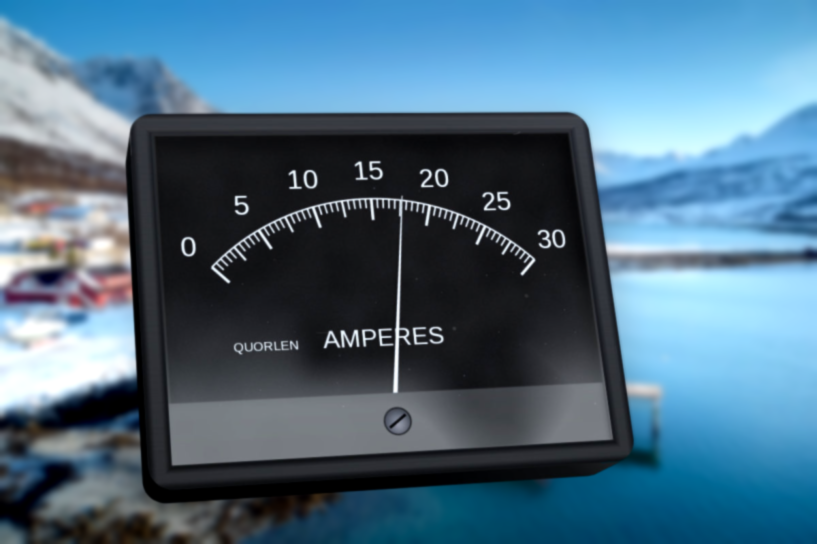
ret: 17.5,A
